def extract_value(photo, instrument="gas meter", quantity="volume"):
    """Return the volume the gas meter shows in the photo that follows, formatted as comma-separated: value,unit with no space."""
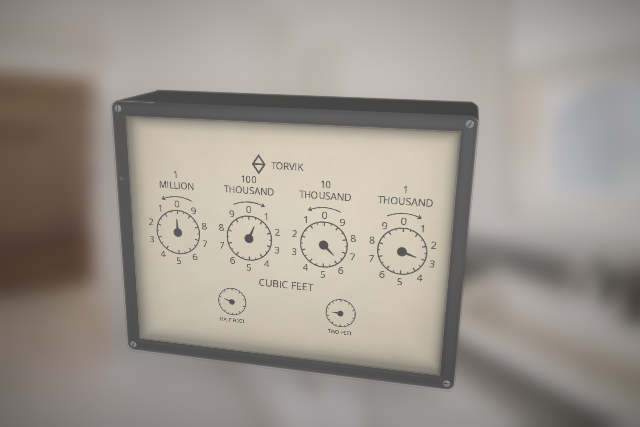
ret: 6300,ft³
